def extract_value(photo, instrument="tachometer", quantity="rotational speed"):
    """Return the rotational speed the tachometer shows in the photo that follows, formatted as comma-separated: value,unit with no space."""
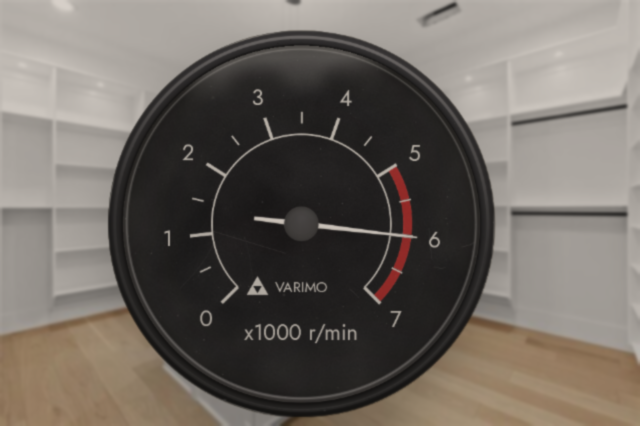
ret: 6000,rpm
